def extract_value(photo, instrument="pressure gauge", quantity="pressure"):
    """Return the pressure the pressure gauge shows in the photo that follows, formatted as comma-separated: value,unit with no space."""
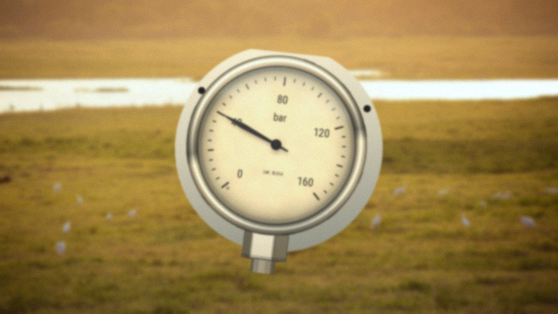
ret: 40,bar
